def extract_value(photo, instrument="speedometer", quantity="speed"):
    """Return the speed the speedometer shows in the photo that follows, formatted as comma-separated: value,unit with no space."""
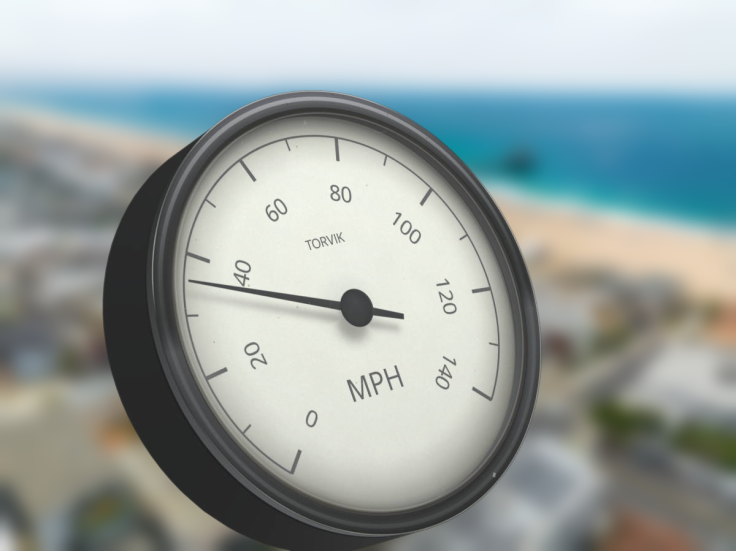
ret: 35,mph
